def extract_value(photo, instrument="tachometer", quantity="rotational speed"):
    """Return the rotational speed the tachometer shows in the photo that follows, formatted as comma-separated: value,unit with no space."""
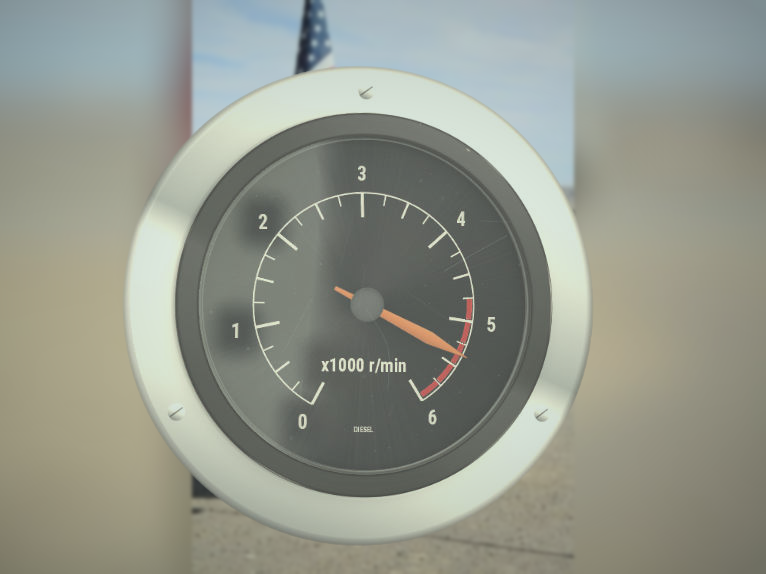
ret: 5375,rpm
